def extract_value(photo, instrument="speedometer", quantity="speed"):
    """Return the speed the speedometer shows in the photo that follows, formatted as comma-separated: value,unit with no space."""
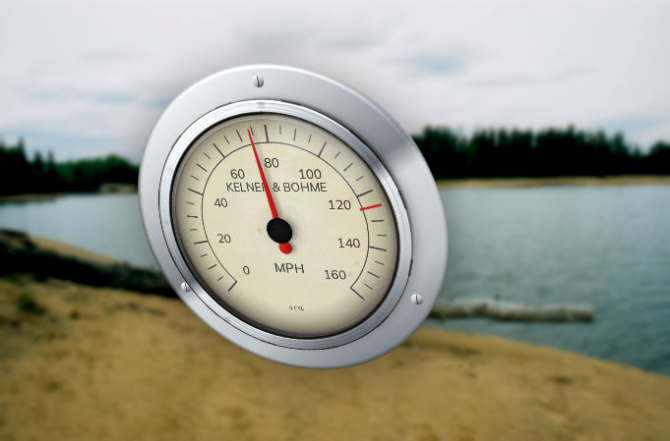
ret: 75,mph
